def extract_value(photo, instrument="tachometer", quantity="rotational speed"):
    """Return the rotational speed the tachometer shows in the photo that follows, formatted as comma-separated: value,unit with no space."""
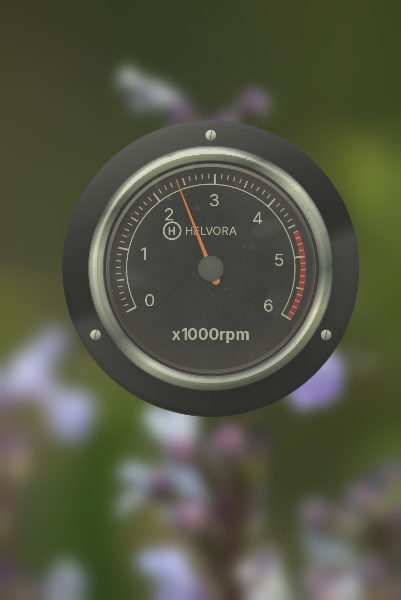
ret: 2400,rpm
